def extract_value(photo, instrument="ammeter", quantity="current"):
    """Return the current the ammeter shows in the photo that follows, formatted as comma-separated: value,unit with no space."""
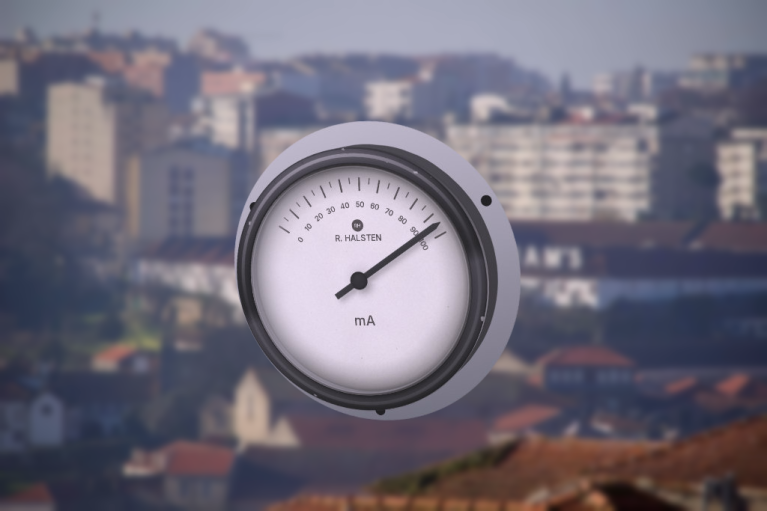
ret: 95,mA
